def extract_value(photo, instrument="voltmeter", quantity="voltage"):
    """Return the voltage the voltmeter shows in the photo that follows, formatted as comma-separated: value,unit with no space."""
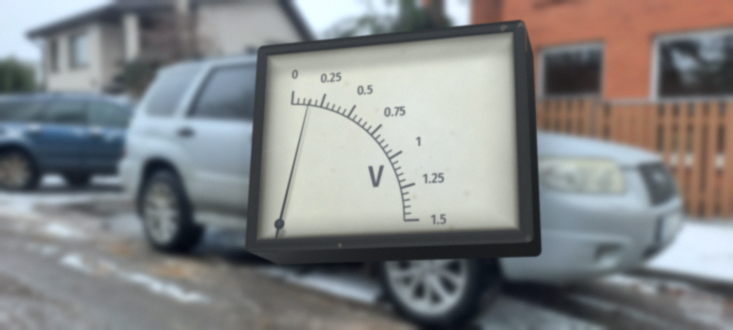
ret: 0.15,V
